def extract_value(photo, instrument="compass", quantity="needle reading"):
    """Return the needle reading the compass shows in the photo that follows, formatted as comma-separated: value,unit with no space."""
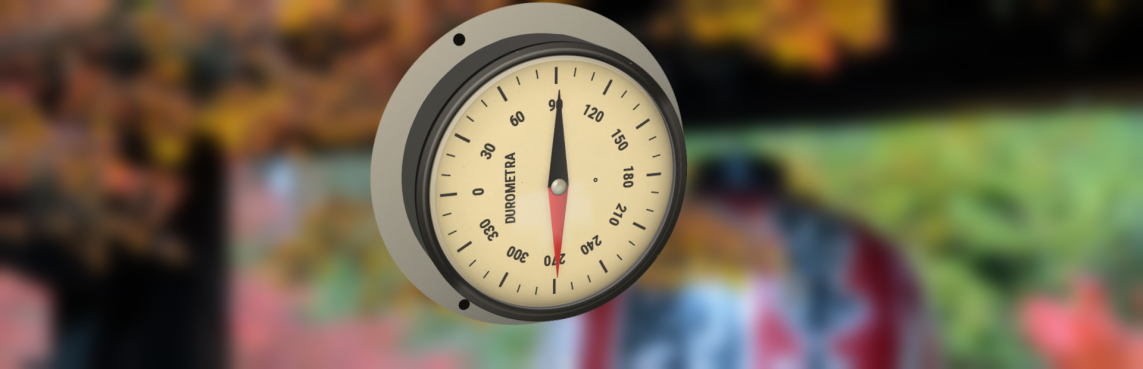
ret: 270,°
